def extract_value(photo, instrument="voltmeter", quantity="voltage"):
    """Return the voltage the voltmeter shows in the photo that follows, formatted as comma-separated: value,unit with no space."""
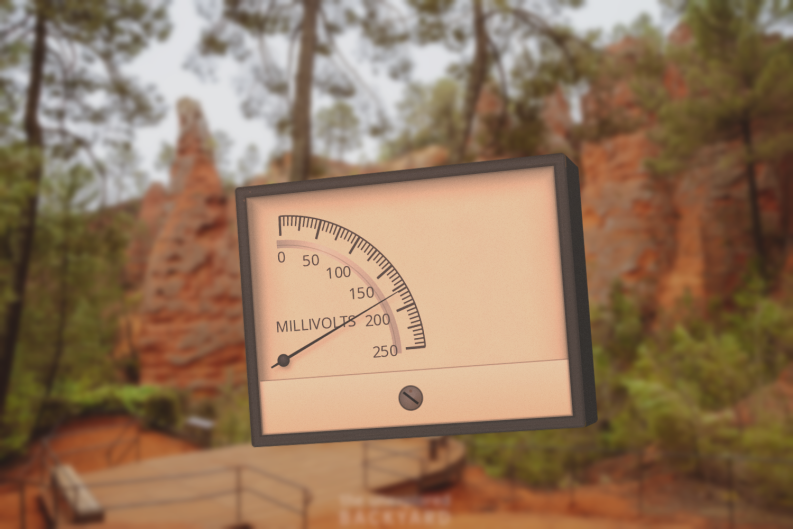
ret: 180,mV
